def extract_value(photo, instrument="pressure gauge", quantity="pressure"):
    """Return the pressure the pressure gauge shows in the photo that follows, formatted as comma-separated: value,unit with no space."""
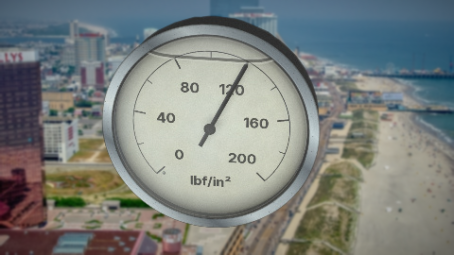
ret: 120,psi
